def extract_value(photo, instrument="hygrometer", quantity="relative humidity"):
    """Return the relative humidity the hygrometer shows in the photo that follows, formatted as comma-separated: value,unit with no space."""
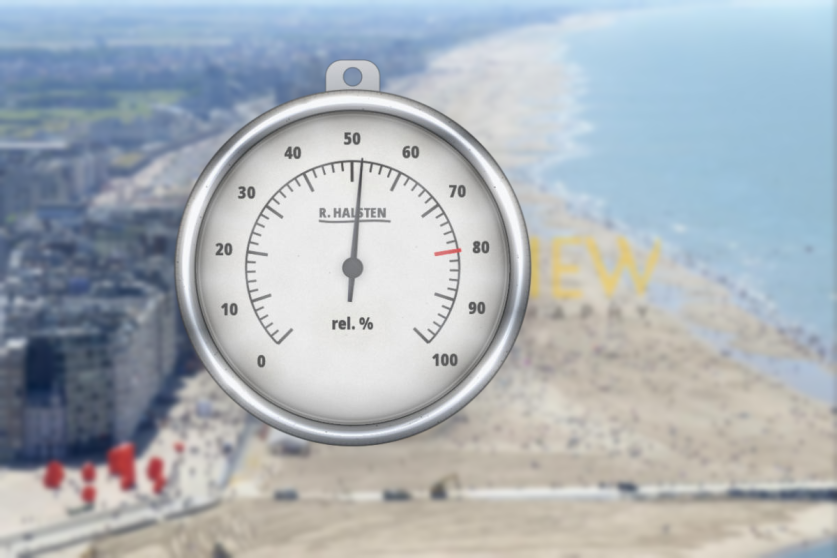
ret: 52,%
